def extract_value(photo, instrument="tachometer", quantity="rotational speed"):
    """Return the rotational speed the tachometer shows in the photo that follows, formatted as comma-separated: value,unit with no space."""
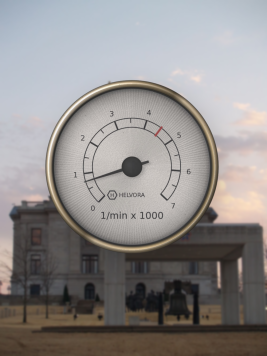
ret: 750,rpm
